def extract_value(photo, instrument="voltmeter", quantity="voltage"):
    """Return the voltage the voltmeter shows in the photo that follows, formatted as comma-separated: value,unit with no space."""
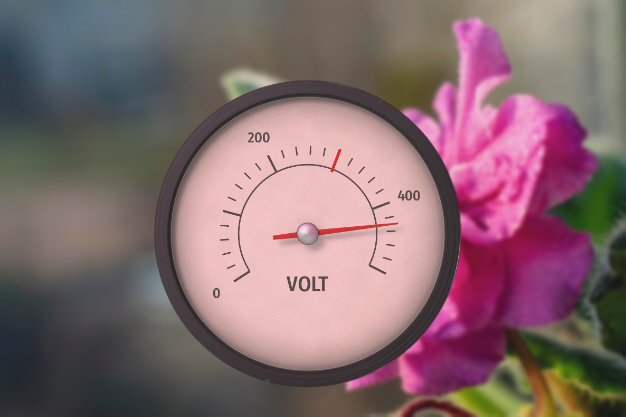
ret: 430,V
